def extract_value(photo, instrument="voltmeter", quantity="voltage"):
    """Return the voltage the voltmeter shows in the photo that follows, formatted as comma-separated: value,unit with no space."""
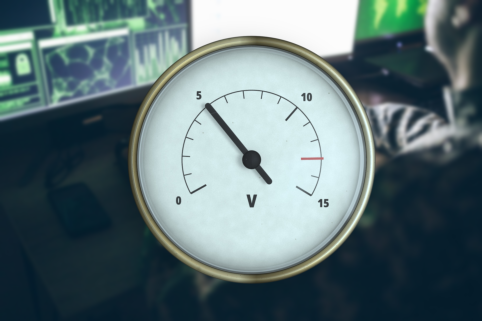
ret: 5,V
